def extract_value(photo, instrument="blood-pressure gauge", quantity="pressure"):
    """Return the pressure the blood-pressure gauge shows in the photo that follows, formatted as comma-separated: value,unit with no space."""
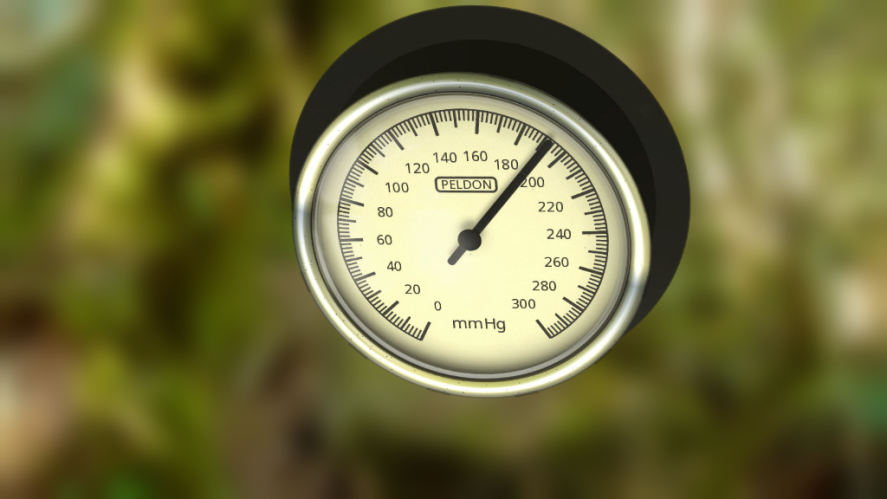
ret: 192,mmHg
